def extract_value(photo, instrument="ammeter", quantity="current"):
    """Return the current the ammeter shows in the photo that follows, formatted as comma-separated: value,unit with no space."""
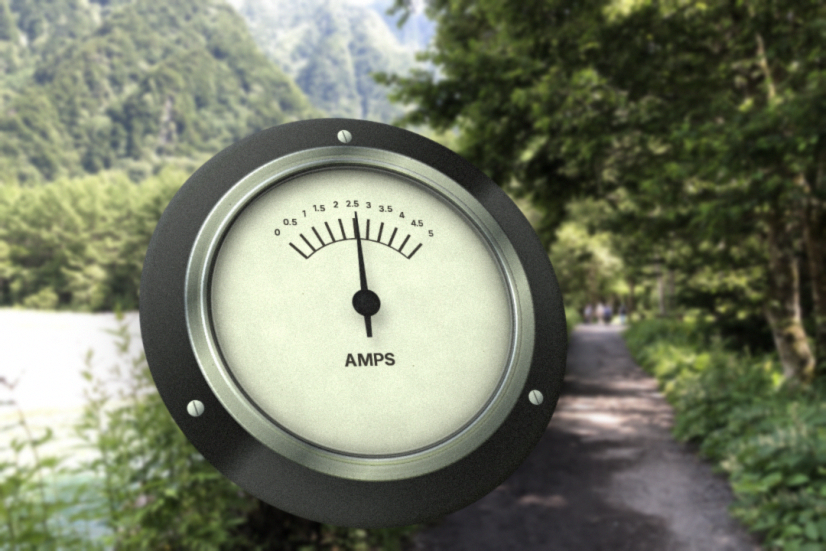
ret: 2.5,A
